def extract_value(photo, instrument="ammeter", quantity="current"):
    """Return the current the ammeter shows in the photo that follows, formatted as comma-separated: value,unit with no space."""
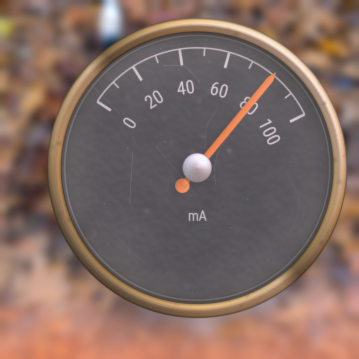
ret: 80,mA
